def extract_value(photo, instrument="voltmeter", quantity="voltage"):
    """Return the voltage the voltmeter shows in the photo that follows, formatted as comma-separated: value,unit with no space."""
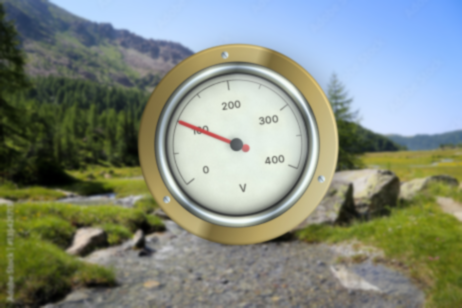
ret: 100,V
